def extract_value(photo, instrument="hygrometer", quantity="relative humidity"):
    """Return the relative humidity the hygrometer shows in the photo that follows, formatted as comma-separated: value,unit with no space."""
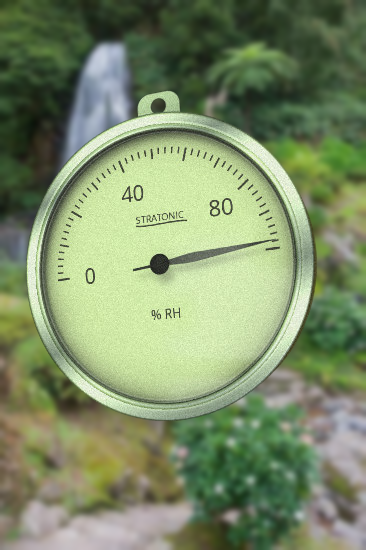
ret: 98,%
